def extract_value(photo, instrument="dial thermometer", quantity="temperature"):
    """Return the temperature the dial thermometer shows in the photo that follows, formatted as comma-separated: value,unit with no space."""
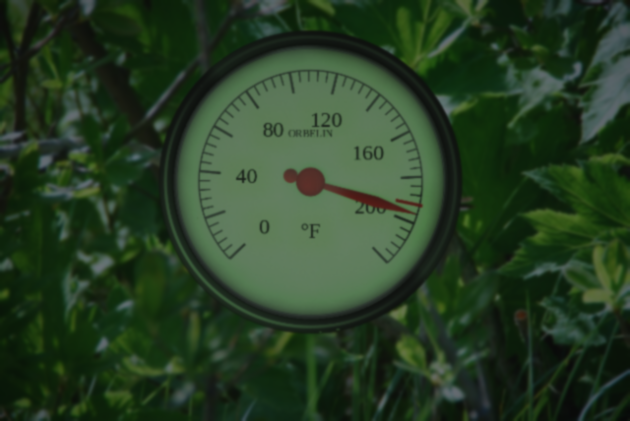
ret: 196,°F
